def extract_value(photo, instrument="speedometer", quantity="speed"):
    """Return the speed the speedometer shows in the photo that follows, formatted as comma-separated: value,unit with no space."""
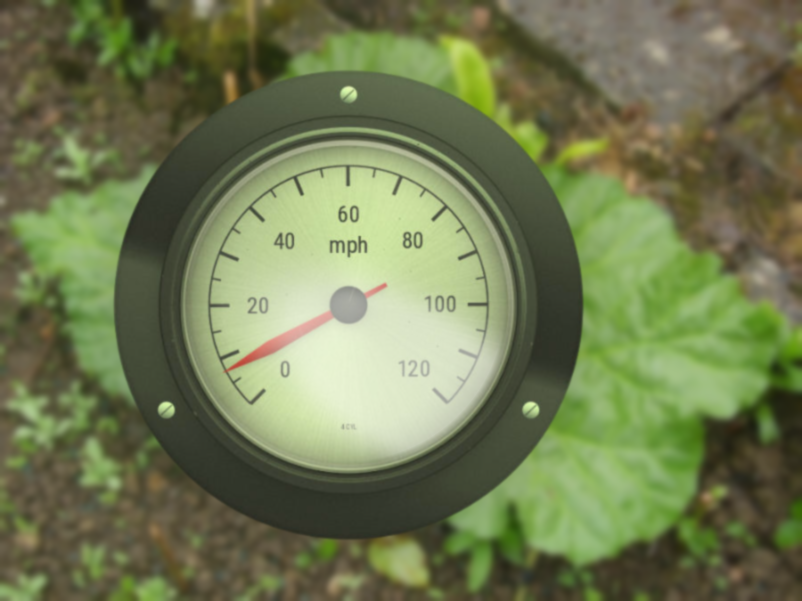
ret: 7.5,mph
